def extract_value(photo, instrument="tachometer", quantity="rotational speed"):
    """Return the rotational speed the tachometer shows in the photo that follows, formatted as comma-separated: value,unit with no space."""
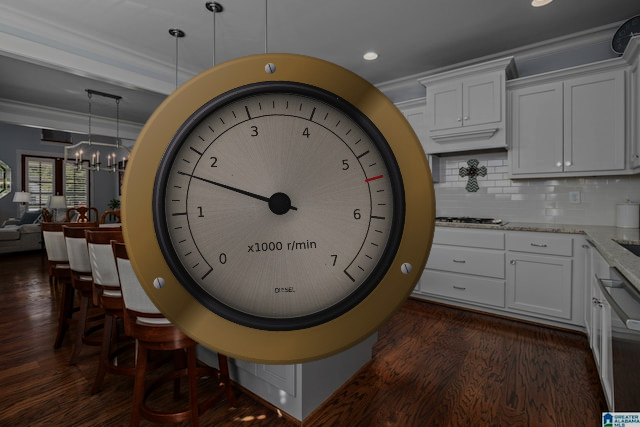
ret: 1600,rpm
